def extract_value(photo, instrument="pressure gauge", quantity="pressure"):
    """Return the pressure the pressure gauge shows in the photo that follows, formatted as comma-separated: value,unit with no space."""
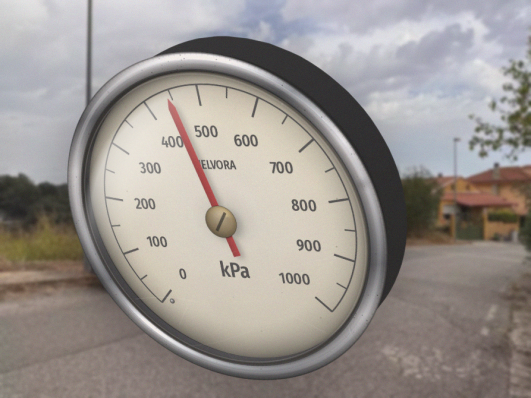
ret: 450,kPa
